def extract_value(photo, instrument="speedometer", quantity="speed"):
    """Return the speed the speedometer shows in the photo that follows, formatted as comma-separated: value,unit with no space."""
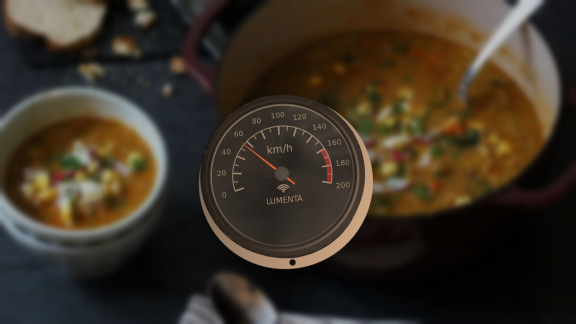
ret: 55,km/h
